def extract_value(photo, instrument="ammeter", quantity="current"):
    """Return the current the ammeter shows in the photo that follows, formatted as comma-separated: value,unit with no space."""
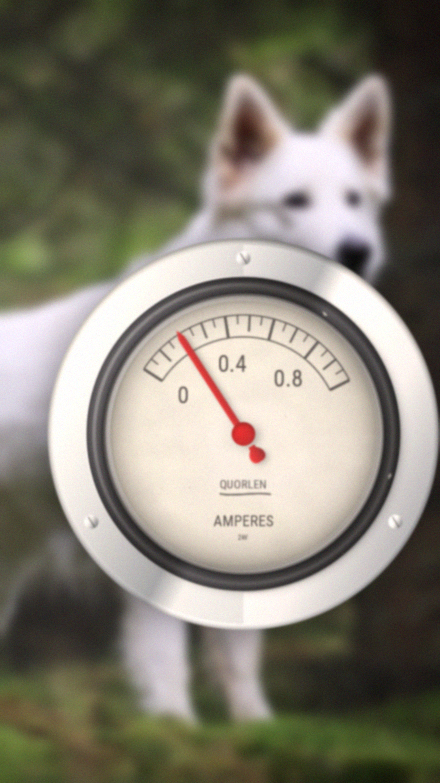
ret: 0.2,A
